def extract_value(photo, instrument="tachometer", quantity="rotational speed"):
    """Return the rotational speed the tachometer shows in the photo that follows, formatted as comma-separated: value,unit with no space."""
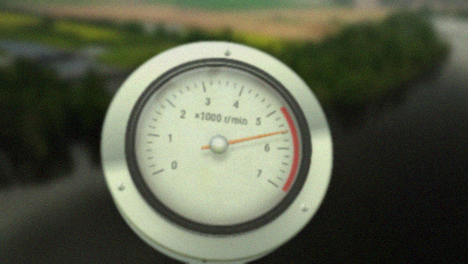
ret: 5600,rpm
